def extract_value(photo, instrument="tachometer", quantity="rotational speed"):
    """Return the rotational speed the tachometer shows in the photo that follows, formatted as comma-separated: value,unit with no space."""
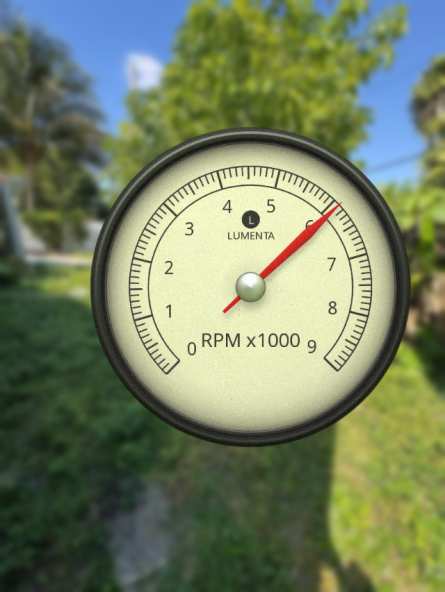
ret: 6100,rpm
